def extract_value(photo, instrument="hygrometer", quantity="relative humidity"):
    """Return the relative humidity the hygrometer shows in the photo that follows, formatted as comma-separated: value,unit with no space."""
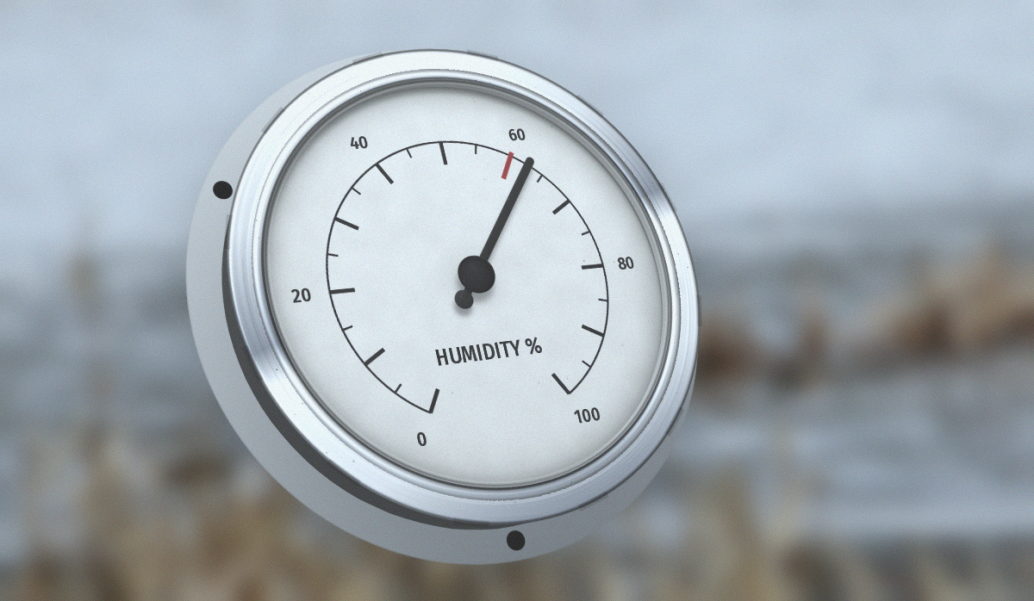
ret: 62.5,%
